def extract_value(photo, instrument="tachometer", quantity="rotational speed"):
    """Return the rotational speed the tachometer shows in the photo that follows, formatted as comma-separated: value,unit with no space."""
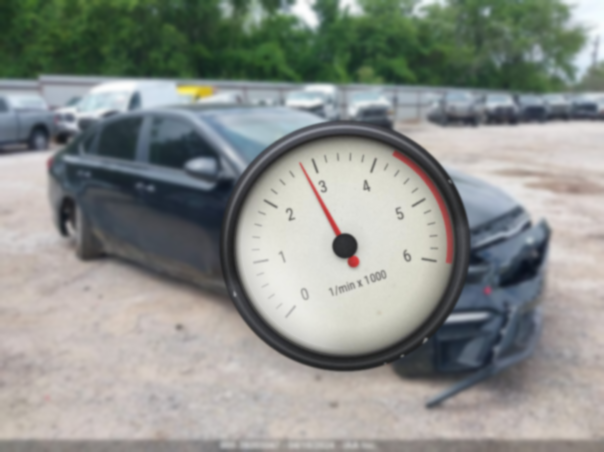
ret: 2800,rpm
